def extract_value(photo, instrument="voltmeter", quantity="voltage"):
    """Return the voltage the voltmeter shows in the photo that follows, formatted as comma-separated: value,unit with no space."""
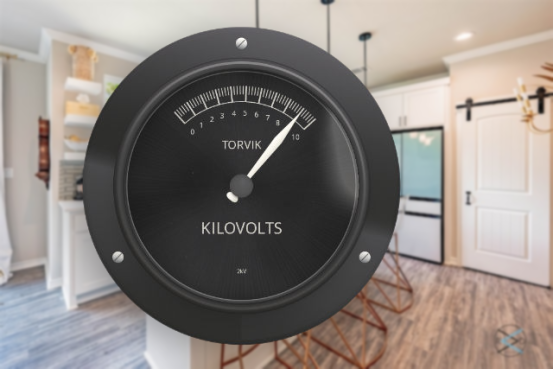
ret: 9,kV
